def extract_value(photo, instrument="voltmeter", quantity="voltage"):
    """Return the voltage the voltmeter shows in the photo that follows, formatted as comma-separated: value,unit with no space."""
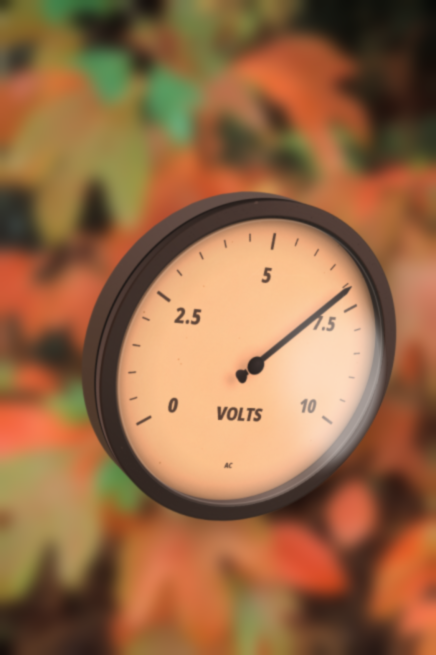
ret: 7,V
